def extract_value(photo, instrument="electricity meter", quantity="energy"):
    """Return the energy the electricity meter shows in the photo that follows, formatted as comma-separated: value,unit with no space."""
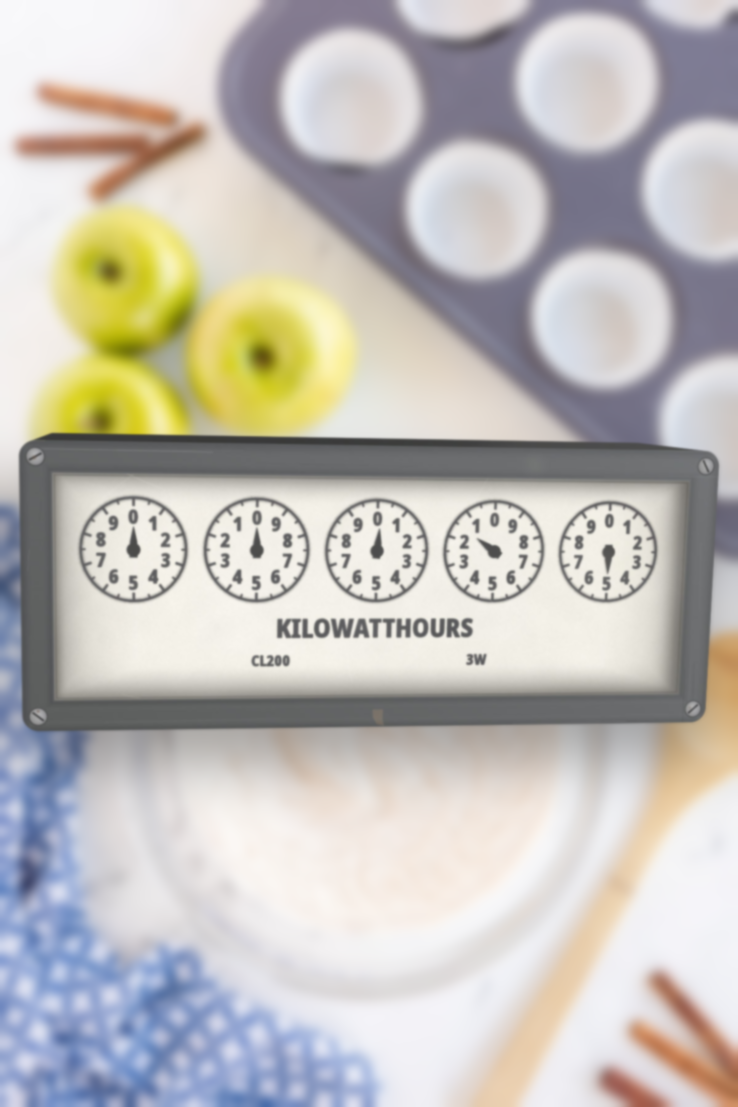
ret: 15,kWh
